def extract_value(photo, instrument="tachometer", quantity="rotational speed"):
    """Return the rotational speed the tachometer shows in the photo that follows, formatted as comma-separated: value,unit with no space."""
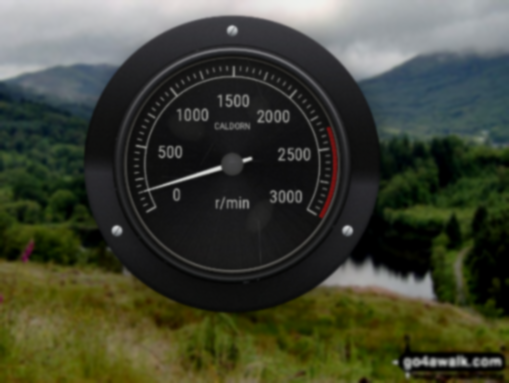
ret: 150,rpm
